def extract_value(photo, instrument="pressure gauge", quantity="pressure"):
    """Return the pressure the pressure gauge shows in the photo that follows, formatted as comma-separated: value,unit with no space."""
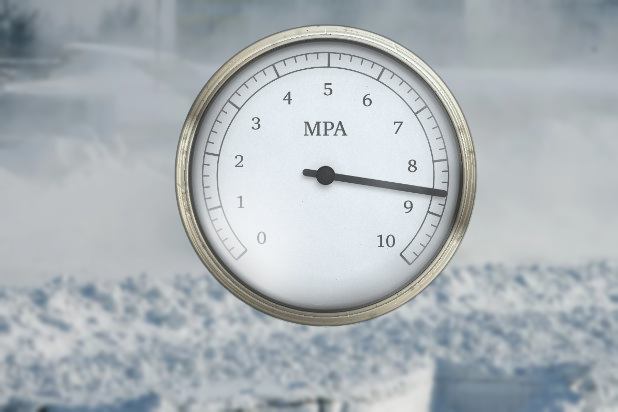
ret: 8.6,MPa
